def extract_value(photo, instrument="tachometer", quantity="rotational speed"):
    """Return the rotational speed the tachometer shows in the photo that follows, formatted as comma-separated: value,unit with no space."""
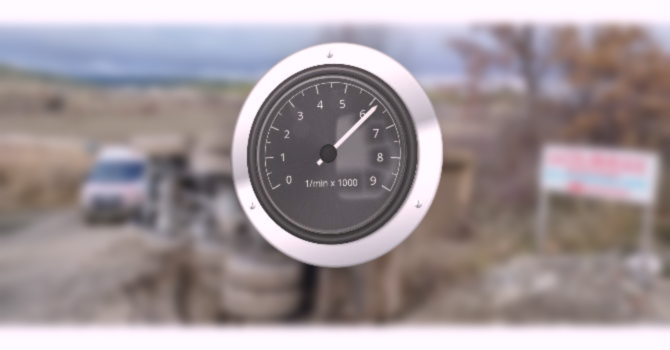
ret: 6250,rpm
